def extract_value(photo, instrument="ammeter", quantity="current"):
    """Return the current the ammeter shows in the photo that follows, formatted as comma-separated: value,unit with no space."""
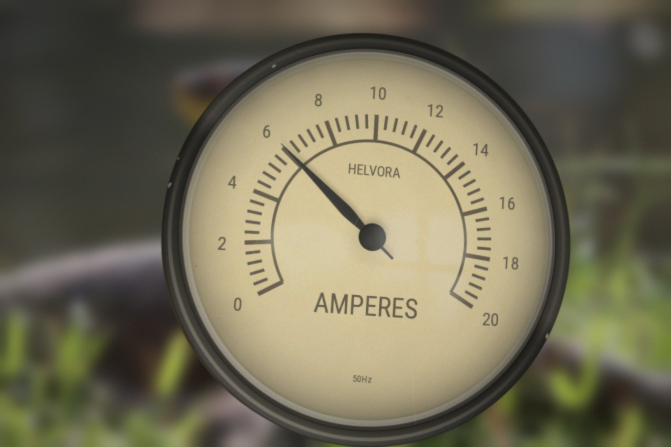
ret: 6,A
